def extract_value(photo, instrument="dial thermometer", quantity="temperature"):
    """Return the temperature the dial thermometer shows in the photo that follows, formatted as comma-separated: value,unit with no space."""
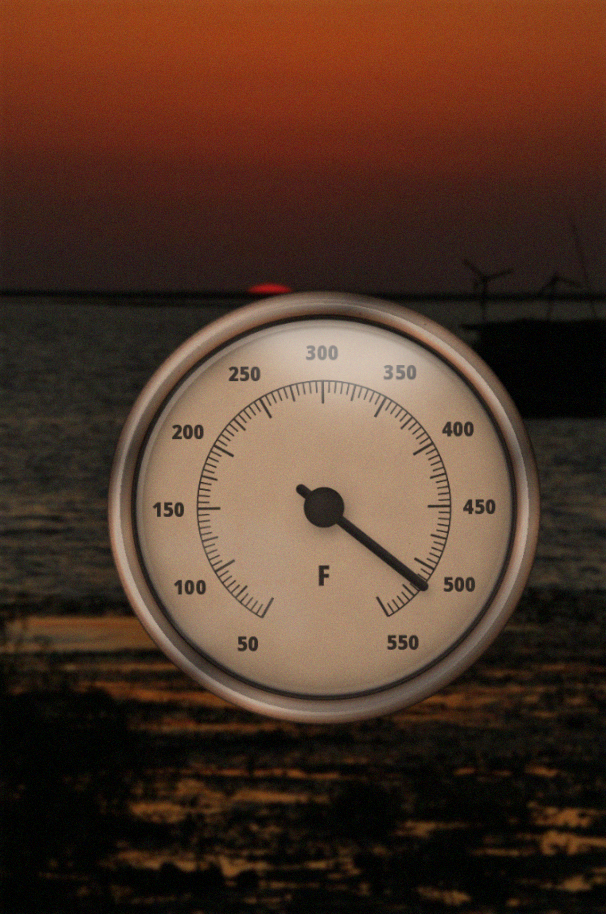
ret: 515,°F
